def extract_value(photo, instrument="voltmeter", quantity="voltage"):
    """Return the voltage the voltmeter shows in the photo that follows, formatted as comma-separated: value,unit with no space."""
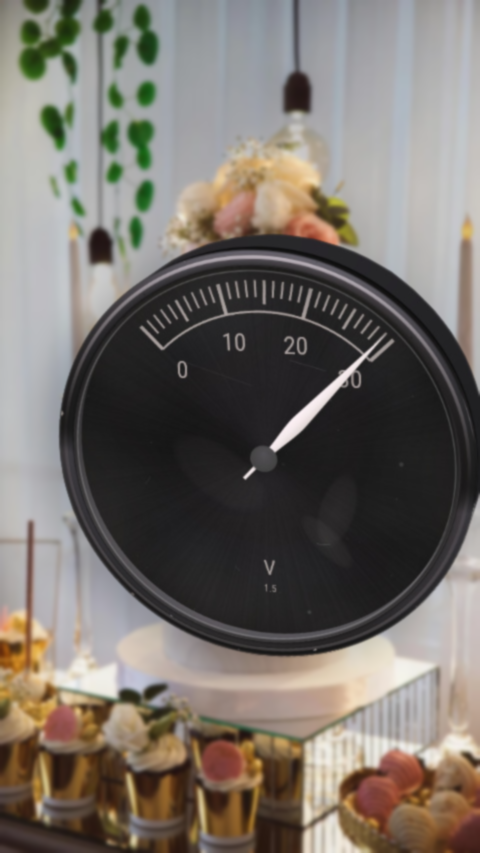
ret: 29,V
